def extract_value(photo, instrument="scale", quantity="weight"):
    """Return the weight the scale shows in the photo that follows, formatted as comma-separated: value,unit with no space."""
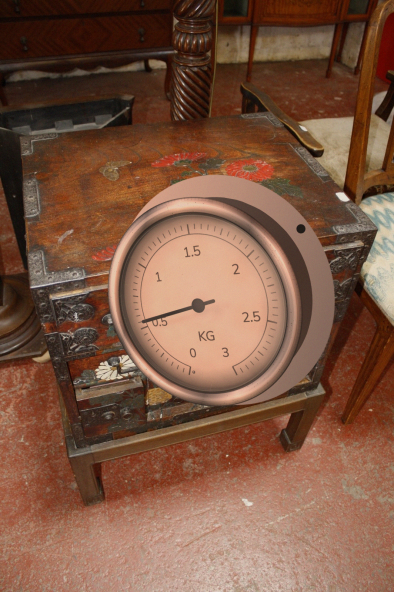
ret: 0.55,kg
